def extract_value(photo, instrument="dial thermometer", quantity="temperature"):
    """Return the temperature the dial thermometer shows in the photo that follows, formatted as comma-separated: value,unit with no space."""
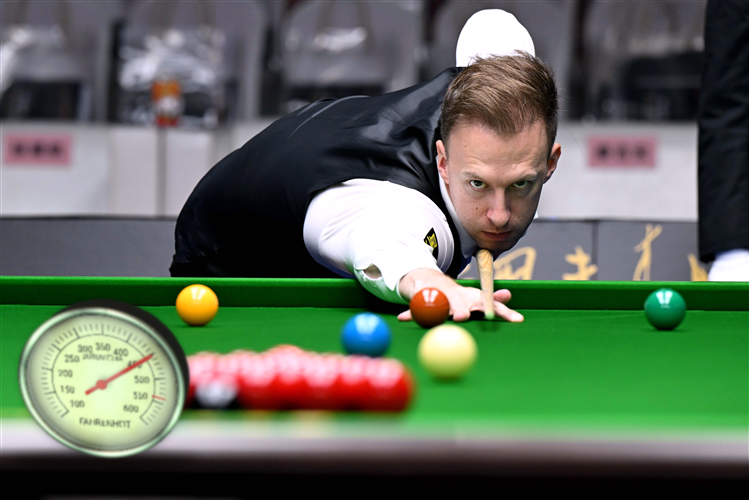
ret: 450,°F
